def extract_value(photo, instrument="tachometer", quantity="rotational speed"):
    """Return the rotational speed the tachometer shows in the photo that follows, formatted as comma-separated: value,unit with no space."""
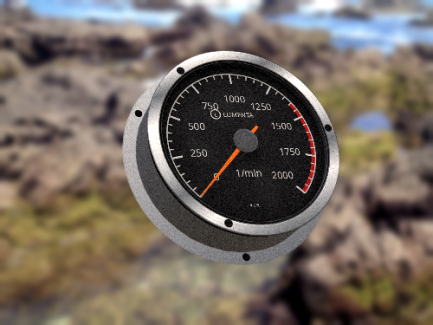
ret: 0,rpm
